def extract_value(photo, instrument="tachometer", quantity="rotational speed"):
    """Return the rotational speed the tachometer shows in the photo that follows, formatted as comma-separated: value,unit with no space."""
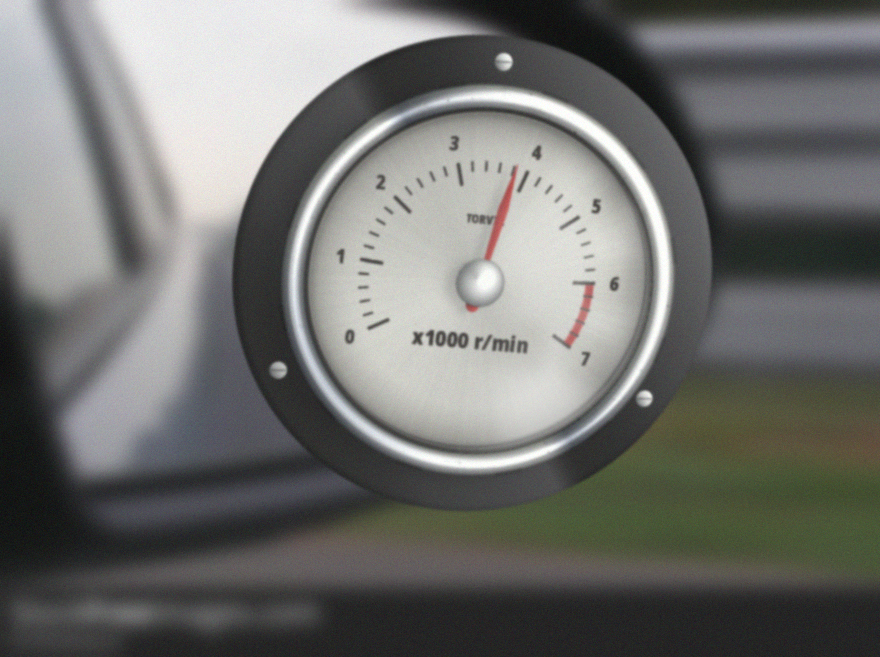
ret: 3800,rpm
